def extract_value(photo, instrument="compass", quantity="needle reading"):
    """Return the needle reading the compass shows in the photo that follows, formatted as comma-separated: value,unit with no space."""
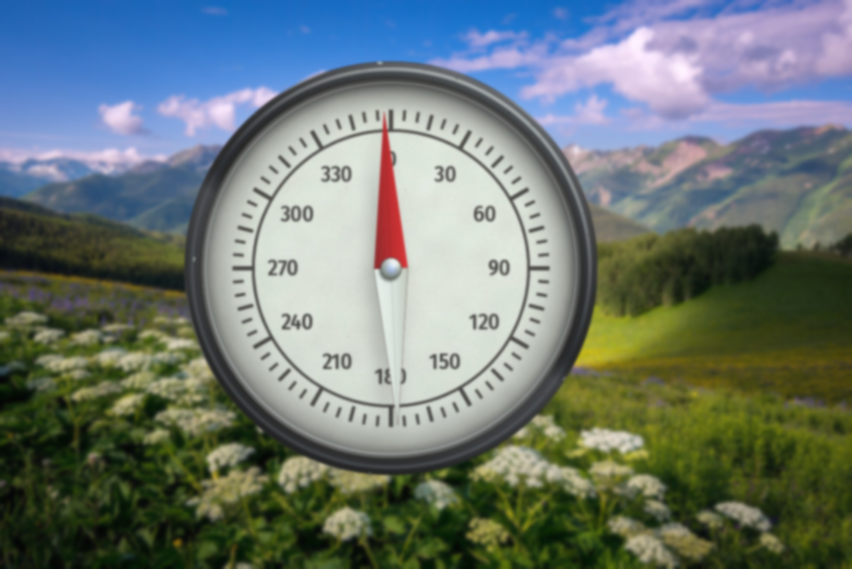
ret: 357.5,°
